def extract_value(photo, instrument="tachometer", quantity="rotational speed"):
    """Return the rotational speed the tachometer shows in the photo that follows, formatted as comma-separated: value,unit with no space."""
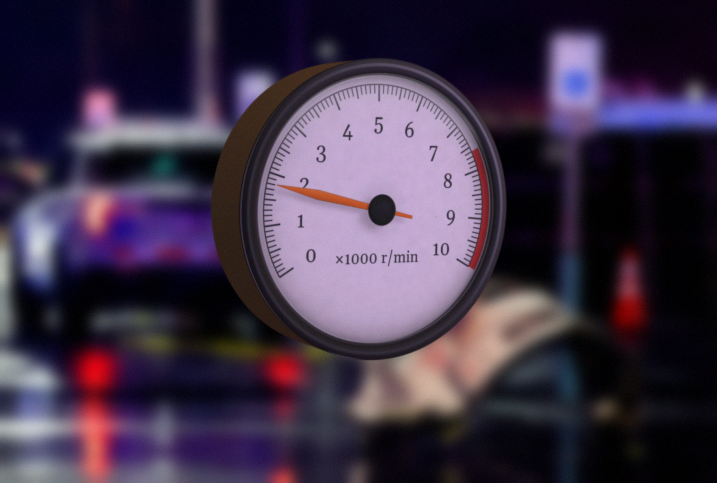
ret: 1800,rpm
